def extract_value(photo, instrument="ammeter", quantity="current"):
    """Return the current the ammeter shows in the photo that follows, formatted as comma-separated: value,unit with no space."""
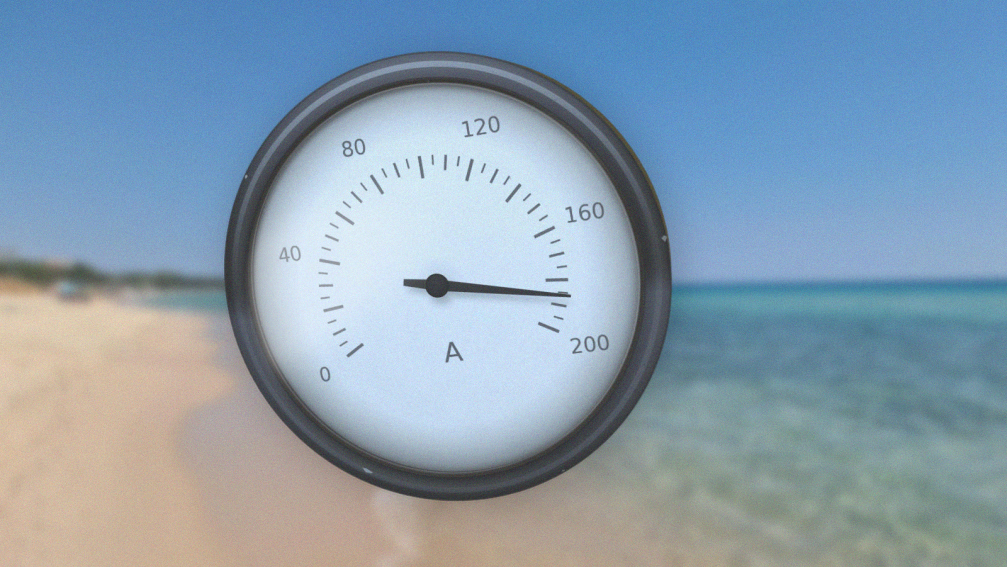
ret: 185,A
